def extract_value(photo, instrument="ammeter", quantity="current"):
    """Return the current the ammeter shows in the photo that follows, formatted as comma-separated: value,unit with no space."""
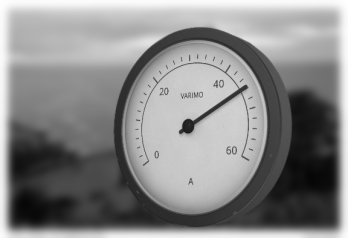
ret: 46,A
